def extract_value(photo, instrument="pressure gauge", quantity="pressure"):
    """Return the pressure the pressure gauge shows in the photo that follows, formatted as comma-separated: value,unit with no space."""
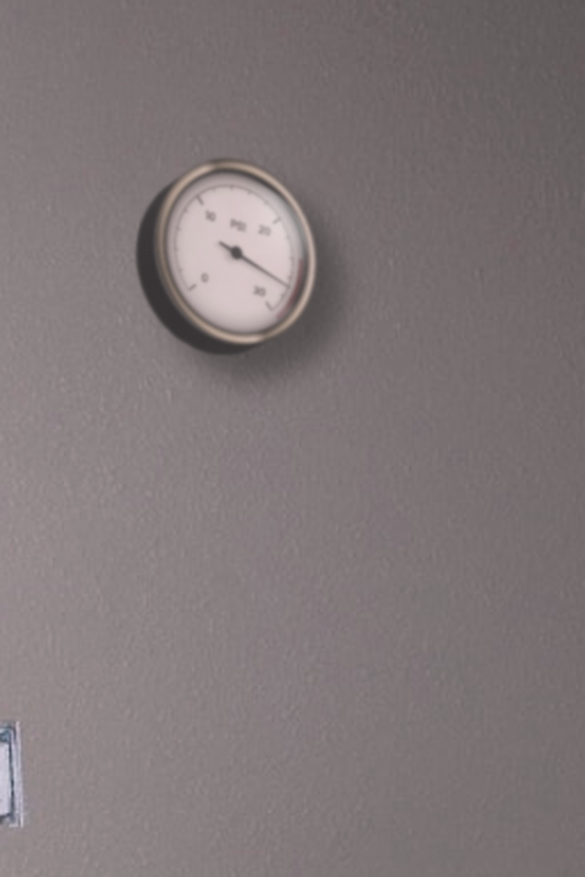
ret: 27,psi
